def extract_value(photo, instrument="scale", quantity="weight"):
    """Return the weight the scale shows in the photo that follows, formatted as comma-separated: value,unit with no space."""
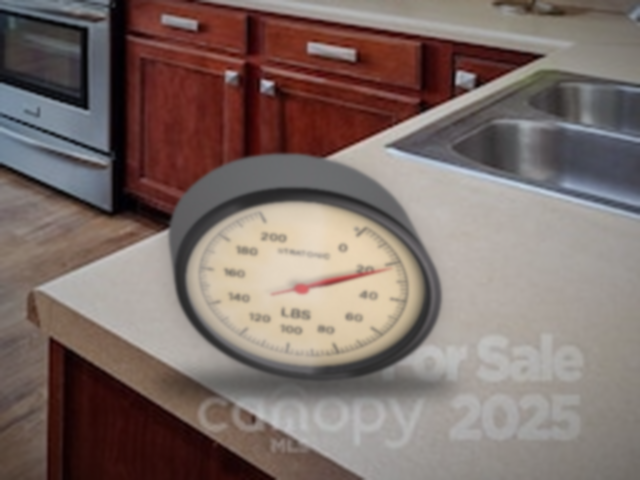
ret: 20,lb
